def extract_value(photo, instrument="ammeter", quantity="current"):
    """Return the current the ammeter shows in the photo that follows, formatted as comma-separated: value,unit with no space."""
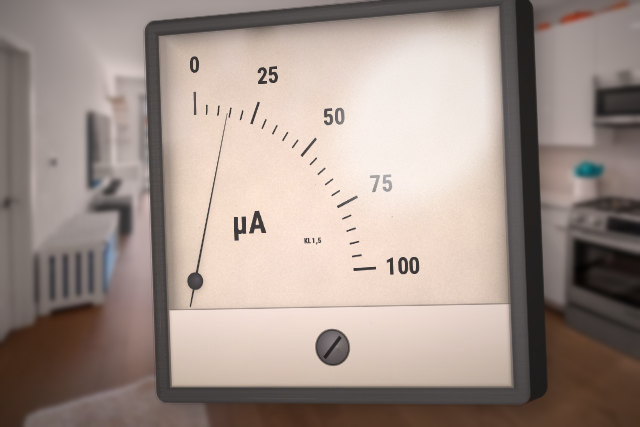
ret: 15,µA
